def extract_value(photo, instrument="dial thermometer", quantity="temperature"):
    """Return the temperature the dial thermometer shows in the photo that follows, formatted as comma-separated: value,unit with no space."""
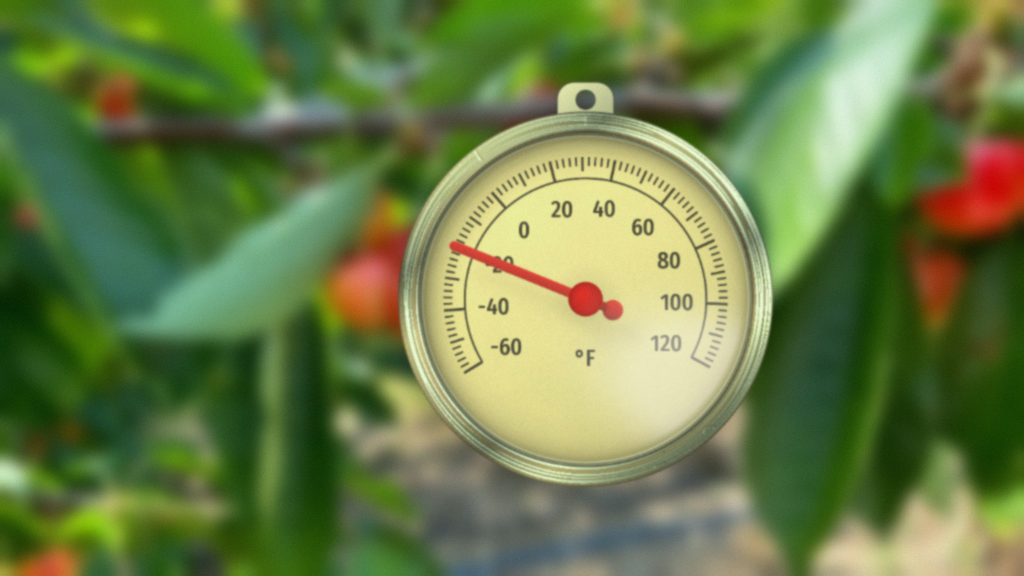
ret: -20,°F
